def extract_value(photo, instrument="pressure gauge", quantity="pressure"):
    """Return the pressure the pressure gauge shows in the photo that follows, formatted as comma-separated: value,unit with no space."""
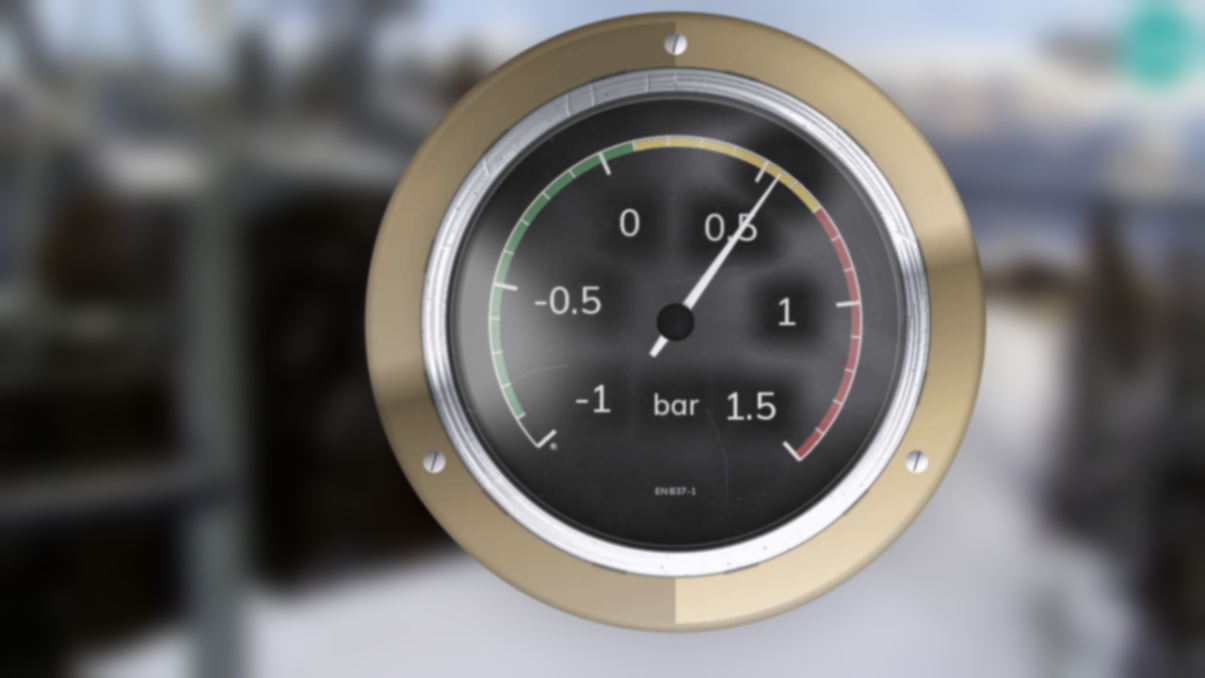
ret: 0.55,bar
